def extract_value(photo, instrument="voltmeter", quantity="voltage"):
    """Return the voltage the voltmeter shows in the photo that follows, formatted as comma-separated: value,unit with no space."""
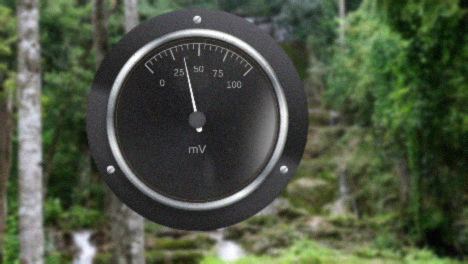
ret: 35,mV
